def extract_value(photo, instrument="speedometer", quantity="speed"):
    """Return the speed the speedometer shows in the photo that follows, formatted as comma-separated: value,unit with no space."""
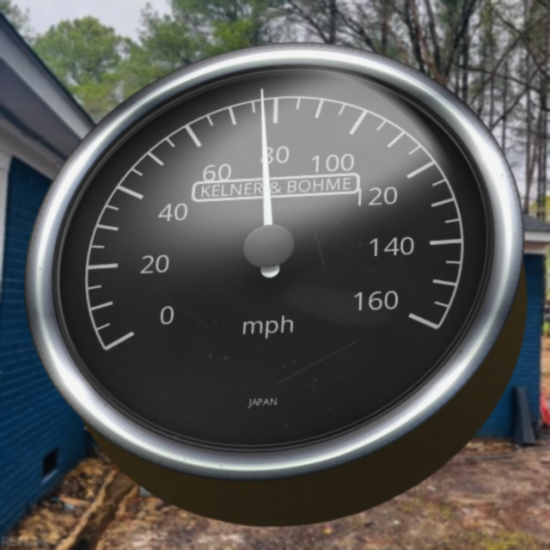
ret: 77.5,mph
